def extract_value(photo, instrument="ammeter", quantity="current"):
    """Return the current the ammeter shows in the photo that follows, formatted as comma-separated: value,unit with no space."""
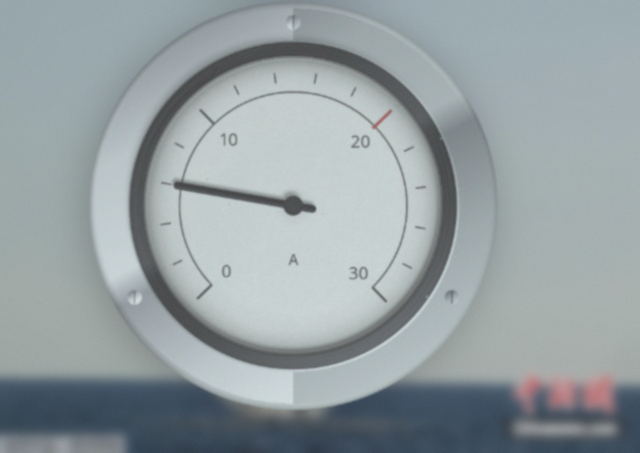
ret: 6,A
